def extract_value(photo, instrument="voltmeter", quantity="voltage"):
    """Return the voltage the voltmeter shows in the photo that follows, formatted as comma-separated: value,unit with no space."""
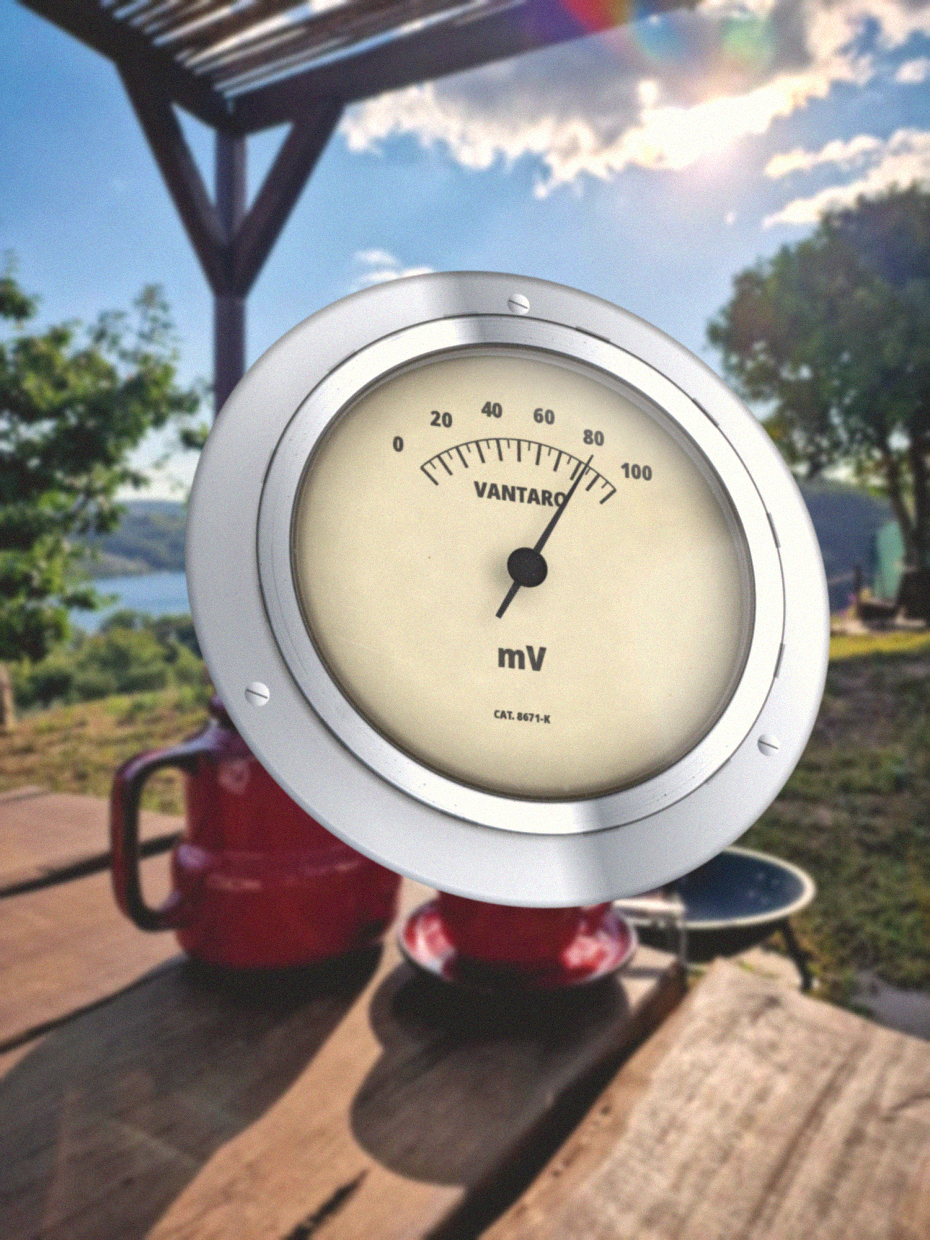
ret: 82.5,mV
